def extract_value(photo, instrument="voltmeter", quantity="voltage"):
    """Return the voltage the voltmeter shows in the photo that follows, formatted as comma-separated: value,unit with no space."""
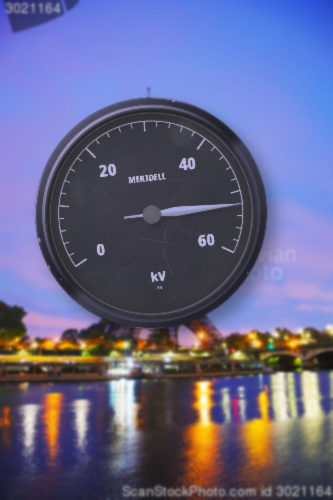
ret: 52,kV
